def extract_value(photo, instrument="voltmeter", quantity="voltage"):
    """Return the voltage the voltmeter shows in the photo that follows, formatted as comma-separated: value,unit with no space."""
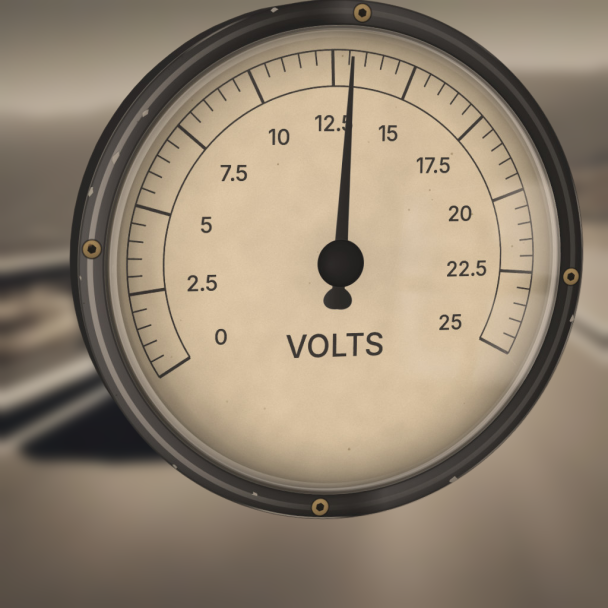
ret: 13,V
